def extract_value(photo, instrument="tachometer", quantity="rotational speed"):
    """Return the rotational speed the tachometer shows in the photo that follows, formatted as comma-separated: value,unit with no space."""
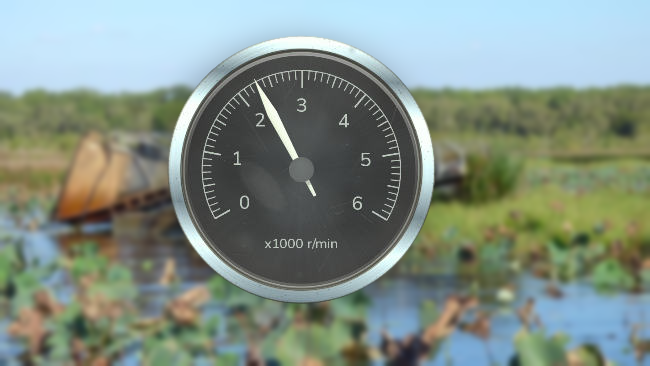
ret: 2300,rpm
